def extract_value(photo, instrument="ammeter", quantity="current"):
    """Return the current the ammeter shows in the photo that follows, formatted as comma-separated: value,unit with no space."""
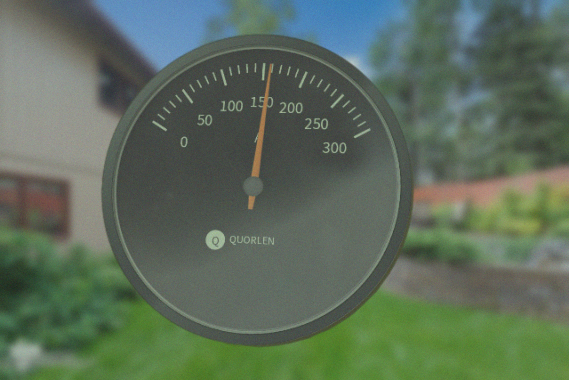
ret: 160,A
